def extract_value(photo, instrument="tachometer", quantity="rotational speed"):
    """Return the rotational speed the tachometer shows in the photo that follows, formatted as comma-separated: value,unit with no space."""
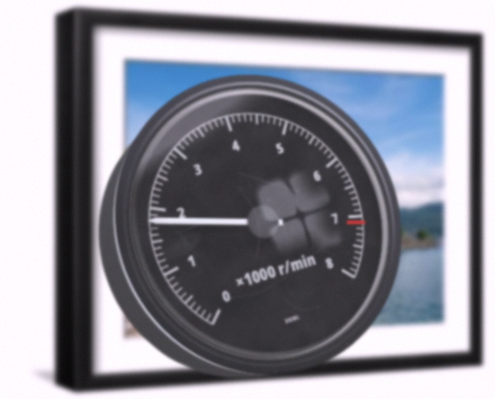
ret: 1800,rpm
